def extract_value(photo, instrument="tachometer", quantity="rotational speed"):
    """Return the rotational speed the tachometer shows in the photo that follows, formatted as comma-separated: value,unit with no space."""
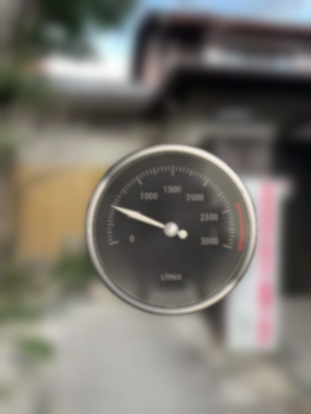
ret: 500,rpm
